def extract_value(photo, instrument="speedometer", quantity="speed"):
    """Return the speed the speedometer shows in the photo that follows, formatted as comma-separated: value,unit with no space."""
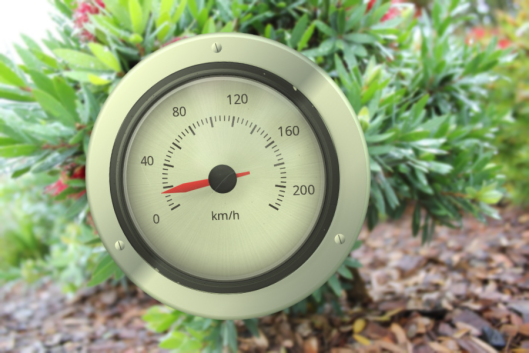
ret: 16,km/h
